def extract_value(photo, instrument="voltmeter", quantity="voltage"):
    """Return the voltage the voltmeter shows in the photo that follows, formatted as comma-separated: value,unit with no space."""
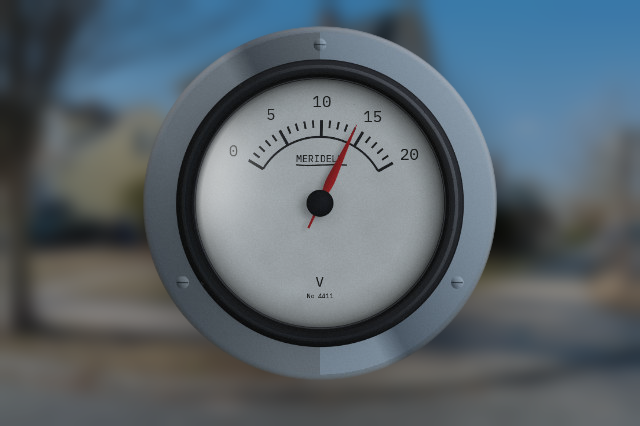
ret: 14,V
